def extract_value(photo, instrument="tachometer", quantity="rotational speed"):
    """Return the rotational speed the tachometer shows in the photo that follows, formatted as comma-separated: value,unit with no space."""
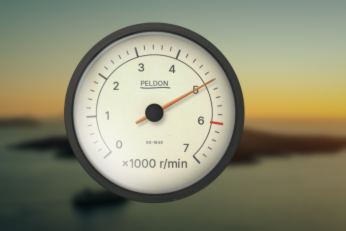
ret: 5000,rpm
